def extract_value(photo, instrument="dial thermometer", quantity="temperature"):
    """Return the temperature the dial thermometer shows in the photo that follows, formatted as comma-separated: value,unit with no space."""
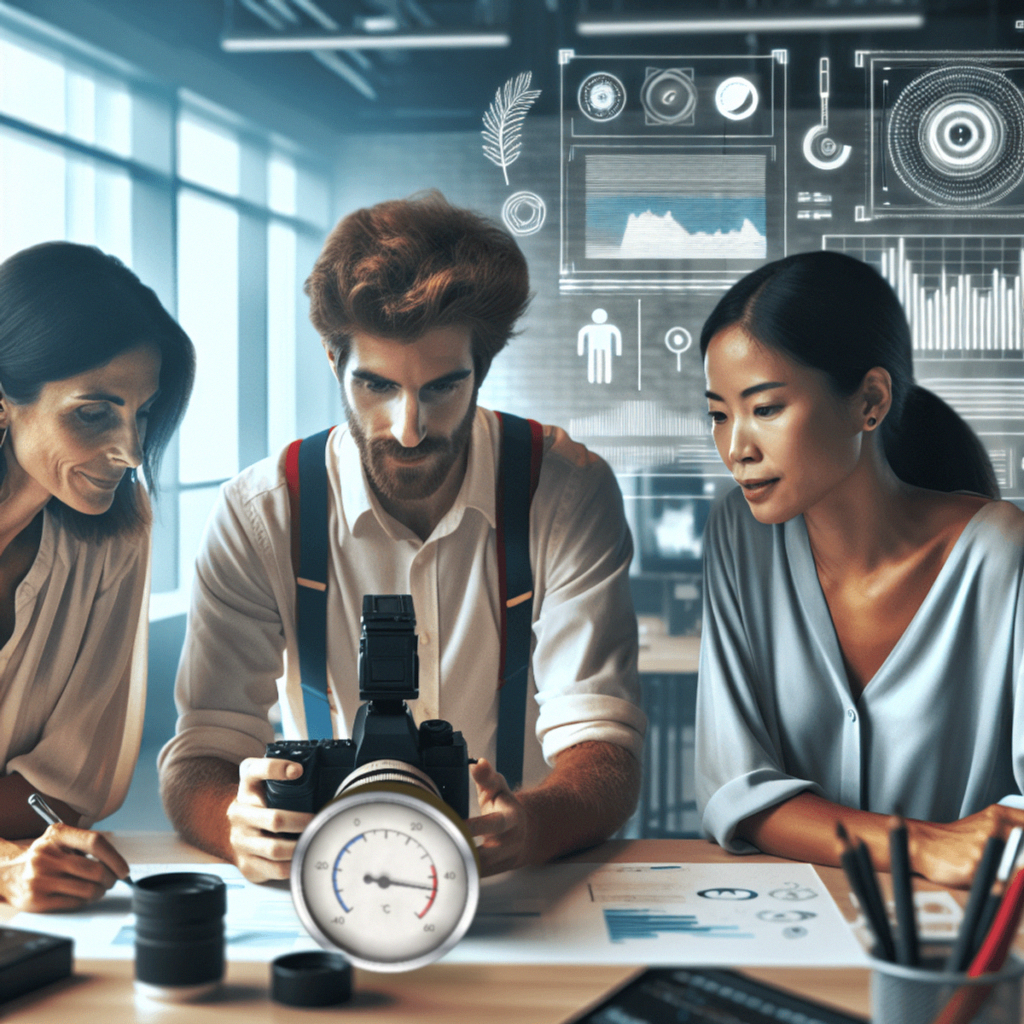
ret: 45,°C
